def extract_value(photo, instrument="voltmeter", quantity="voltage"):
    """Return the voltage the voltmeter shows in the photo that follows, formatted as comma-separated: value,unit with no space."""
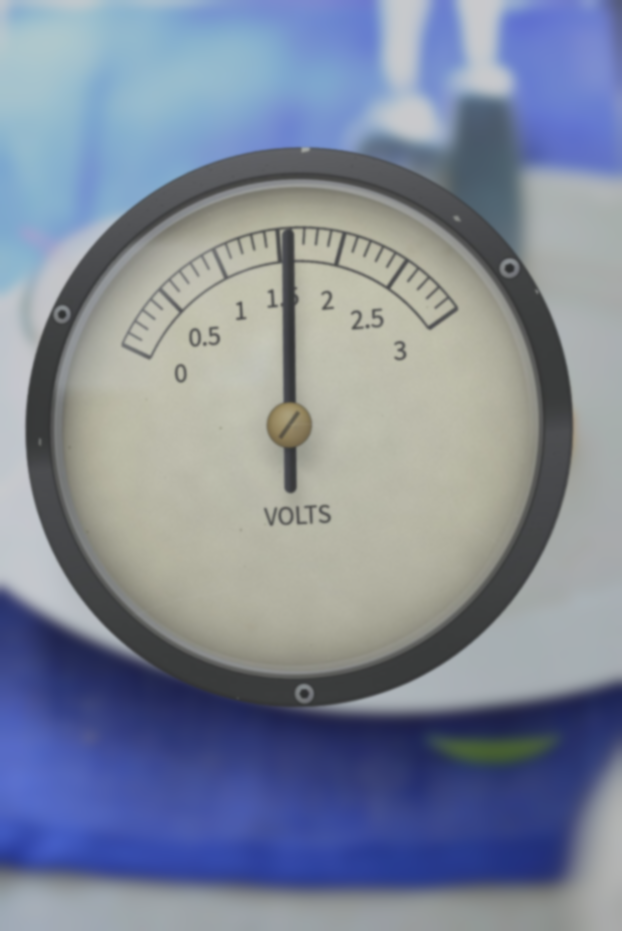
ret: 1.6,V
